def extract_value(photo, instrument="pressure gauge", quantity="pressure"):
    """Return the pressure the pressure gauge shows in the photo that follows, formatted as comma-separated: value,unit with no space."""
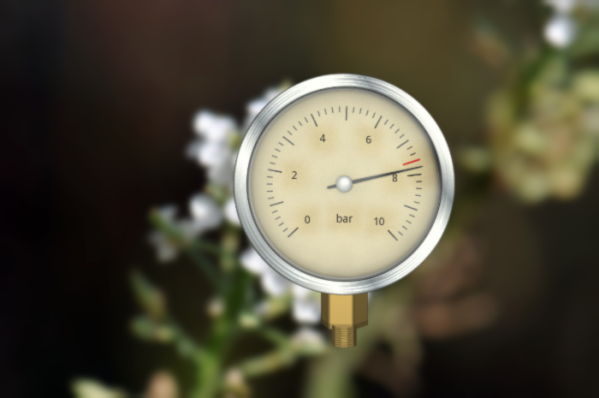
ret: 7.8,bar
